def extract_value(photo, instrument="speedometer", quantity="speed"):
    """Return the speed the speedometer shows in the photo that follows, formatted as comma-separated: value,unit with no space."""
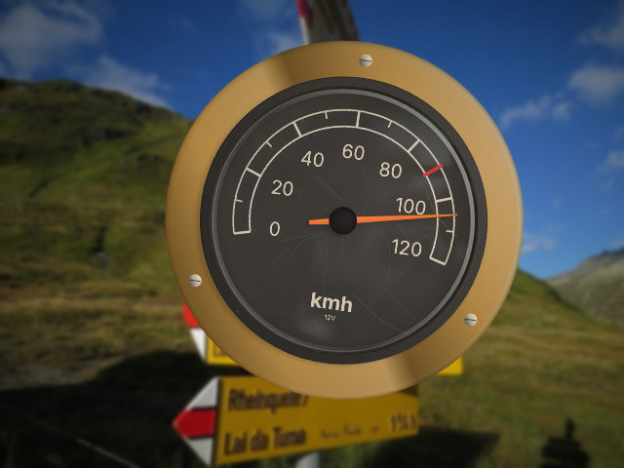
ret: 105,km/h
